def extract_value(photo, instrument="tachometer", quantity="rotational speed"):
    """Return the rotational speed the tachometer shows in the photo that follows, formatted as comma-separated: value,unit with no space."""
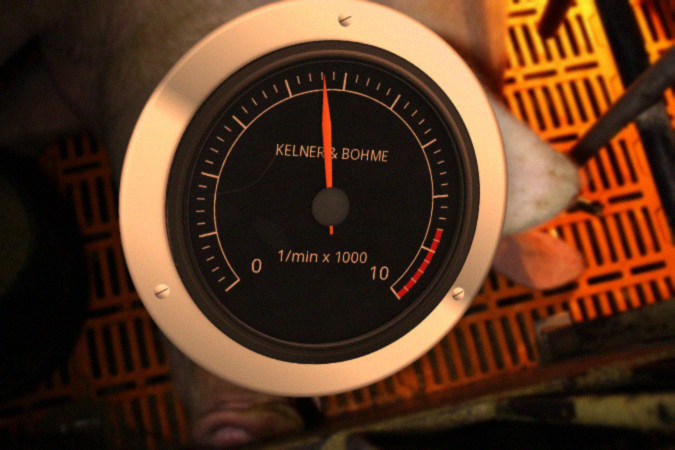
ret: 4600,rpm
